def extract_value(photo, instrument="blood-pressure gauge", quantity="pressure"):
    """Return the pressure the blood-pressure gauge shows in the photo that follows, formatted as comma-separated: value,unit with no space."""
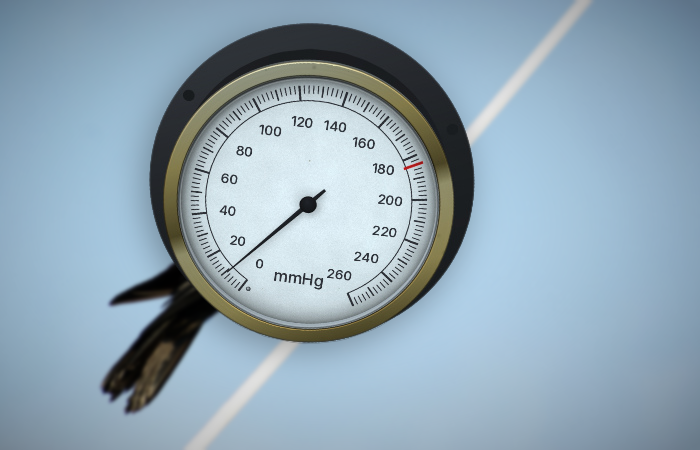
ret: 10,mmHg
